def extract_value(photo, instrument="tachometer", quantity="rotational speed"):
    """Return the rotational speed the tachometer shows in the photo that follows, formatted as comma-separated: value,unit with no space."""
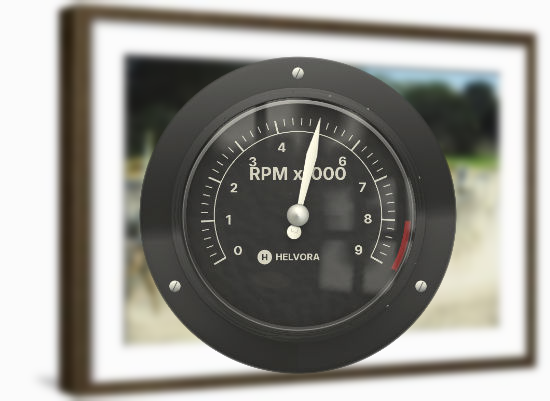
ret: 5000,rpm
